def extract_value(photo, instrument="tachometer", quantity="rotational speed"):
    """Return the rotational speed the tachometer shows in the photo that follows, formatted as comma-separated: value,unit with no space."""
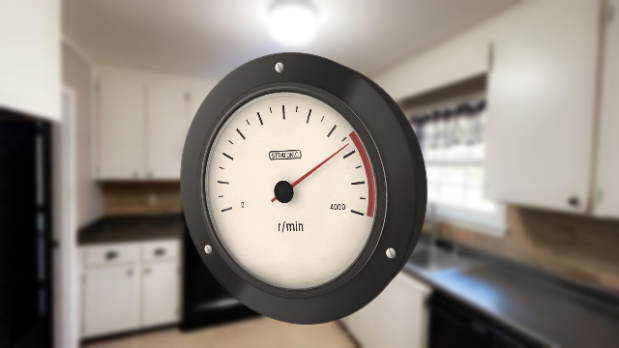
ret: 3100,rpm
